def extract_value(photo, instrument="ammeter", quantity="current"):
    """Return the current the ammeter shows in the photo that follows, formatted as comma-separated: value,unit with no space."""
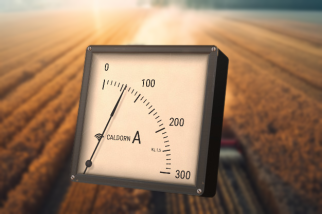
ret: 60,A
